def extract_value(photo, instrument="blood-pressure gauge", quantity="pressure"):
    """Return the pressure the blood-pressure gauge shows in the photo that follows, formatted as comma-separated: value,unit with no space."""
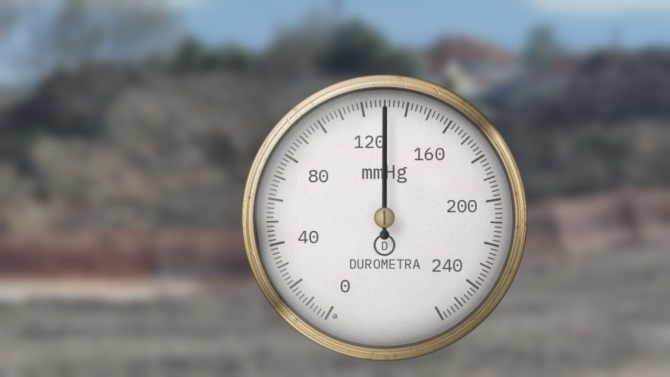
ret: 130,mmHg
